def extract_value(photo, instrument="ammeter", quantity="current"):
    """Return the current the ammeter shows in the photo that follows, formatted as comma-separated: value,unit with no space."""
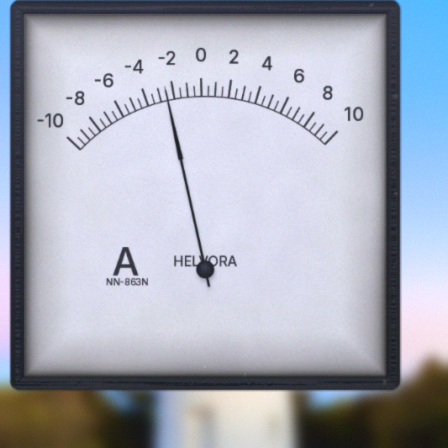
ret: -2.5,A
